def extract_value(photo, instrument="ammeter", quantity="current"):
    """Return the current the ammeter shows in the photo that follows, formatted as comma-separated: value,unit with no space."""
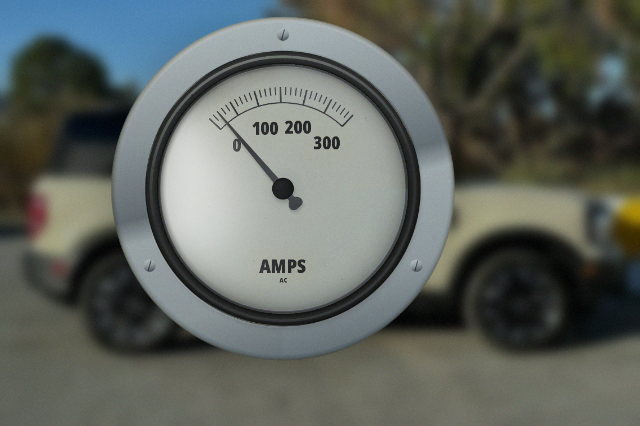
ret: 20,A
